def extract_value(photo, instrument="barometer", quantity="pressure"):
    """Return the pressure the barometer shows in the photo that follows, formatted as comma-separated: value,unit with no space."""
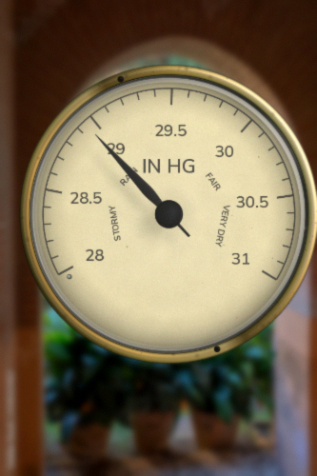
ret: 28.95,inHg
